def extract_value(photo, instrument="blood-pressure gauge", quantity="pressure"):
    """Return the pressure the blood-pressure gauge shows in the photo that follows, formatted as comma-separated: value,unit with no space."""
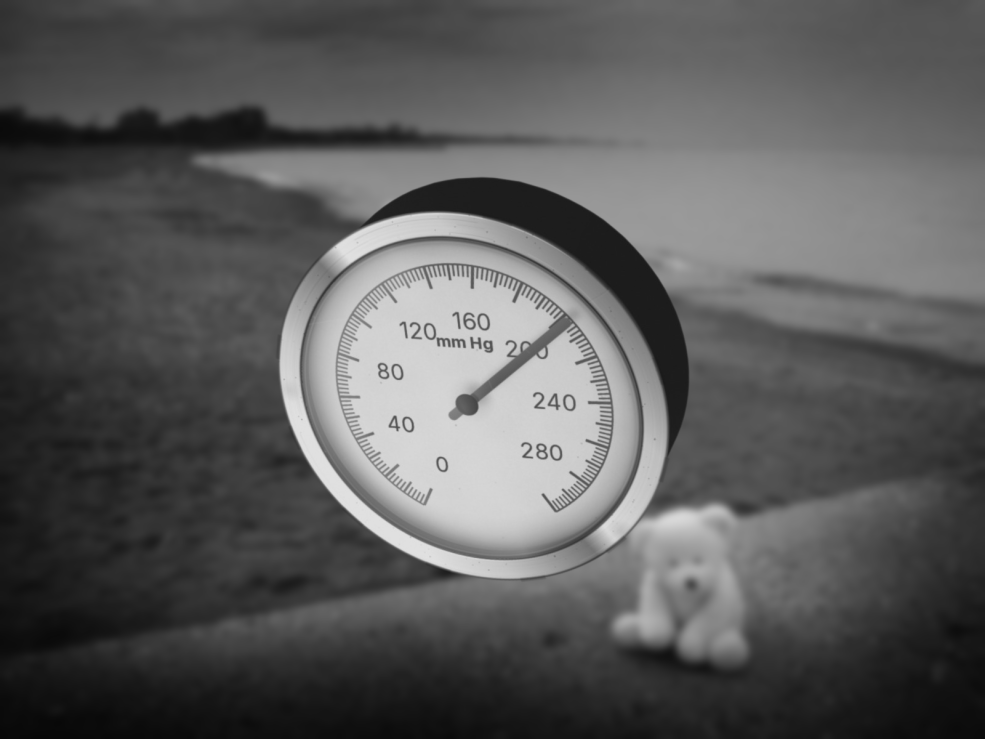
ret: 202,mmHg
